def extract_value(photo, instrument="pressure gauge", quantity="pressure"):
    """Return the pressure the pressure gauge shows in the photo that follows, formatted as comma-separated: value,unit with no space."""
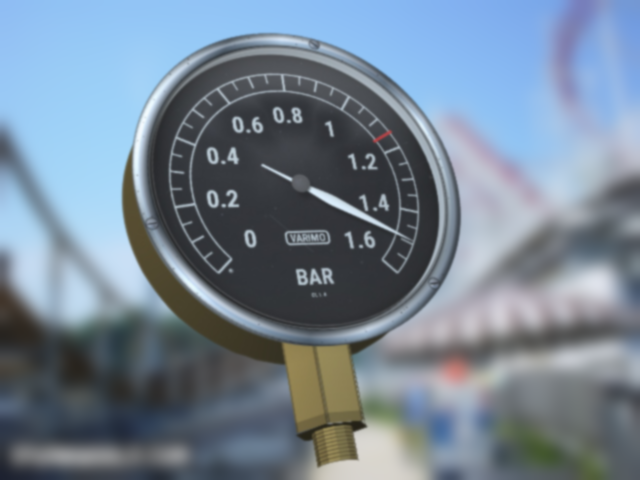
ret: 1.5,bar
